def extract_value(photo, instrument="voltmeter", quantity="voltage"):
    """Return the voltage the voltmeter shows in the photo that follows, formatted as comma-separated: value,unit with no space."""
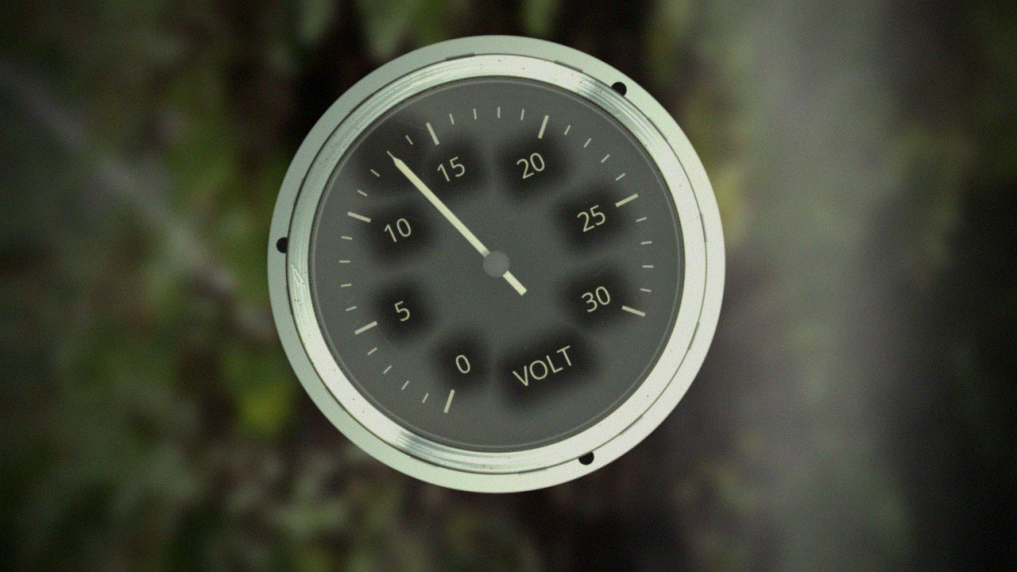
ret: 13,V
